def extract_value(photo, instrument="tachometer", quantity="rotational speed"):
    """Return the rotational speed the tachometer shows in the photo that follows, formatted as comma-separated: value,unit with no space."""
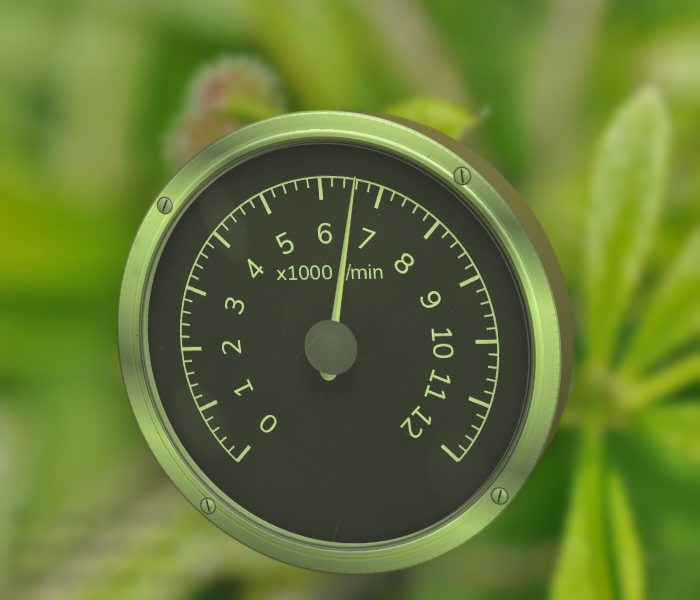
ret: 6600,rpm
